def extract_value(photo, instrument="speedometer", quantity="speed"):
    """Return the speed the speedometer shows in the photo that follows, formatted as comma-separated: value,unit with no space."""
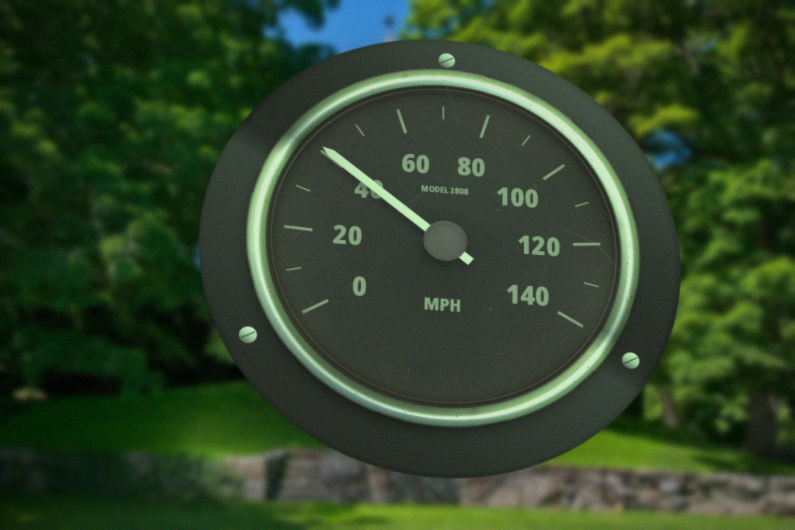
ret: 40,mph
